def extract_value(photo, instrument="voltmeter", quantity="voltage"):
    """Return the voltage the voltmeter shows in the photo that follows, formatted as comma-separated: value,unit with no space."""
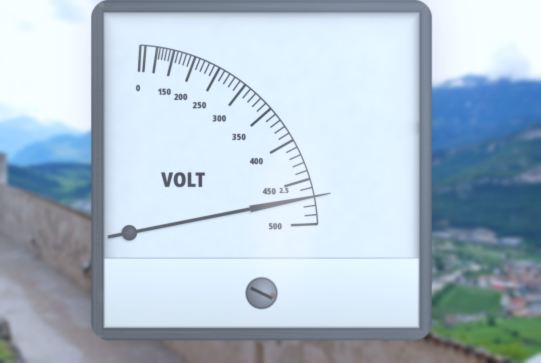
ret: 470,V
